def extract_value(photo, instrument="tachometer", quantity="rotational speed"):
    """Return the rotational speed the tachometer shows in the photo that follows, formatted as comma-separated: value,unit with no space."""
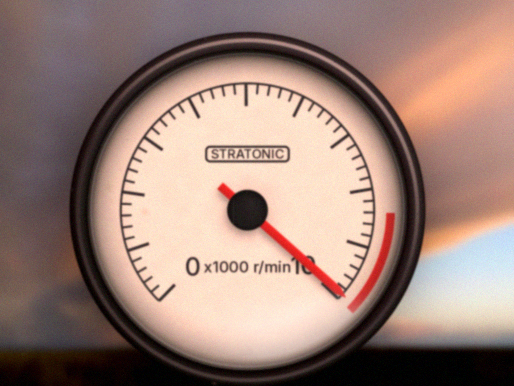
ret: 9900,rpm
